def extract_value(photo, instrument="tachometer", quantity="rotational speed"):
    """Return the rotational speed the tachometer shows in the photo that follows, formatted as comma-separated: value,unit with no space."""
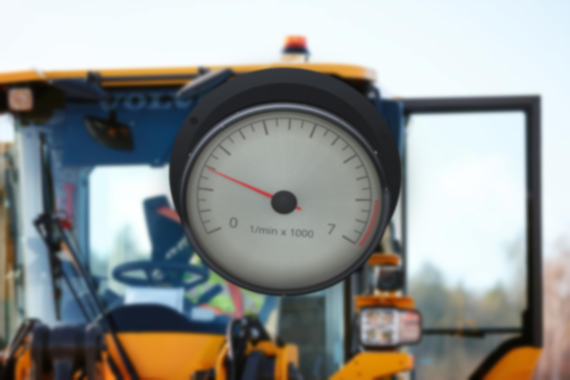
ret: 1500,rpm
